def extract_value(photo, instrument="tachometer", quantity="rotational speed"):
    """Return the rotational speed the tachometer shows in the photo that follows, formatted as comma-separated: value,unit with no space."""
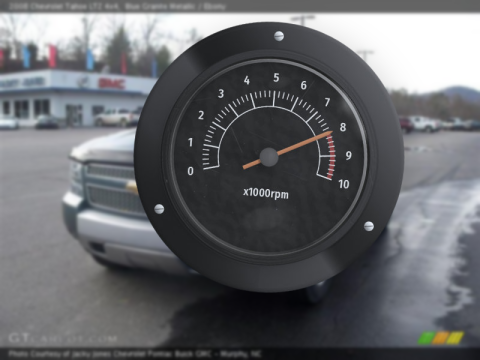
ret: 8000,rpm
